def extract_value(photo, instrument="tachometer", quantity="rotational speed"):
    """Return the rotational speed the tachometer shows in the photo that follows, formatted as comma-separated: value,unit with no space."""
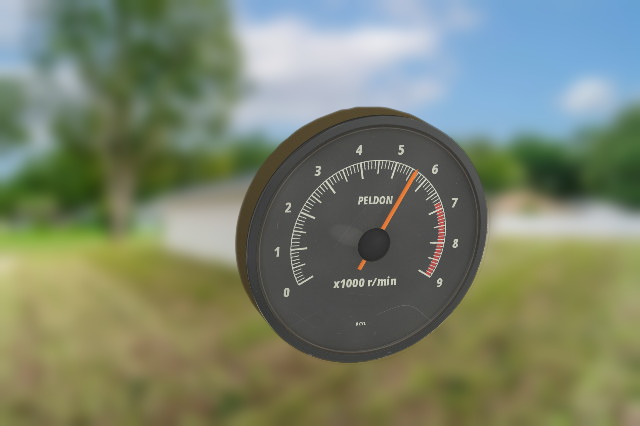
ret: 5500,rpm
